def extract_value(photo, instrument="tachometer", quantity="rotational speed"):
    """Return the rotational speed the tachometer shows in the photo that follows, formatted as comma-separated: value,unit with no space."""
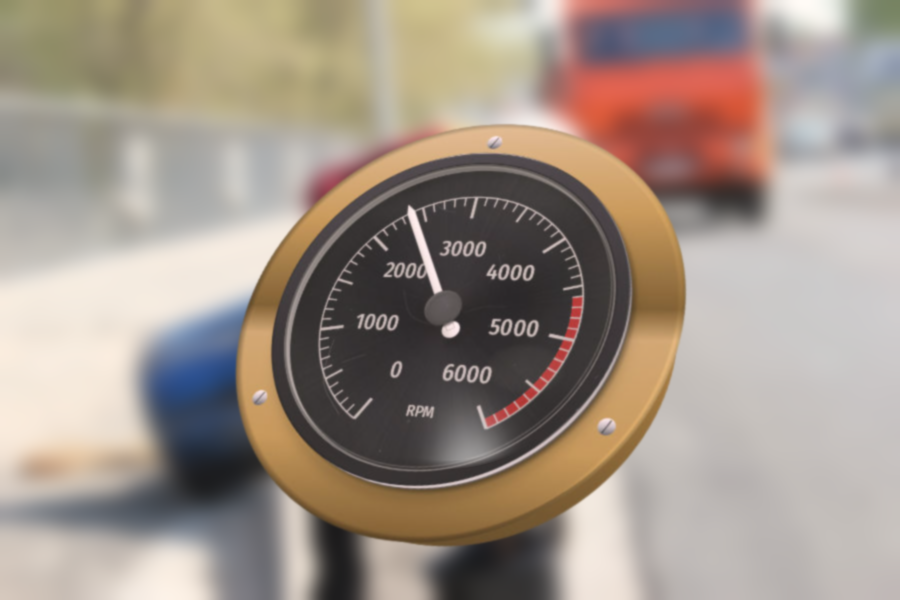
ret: 2400,rpm
